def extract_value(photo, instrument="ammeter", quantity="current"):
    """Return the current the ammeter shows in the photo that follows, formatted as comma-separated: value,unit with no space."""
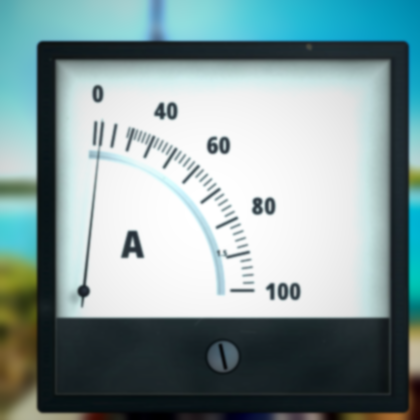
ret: 10,A
